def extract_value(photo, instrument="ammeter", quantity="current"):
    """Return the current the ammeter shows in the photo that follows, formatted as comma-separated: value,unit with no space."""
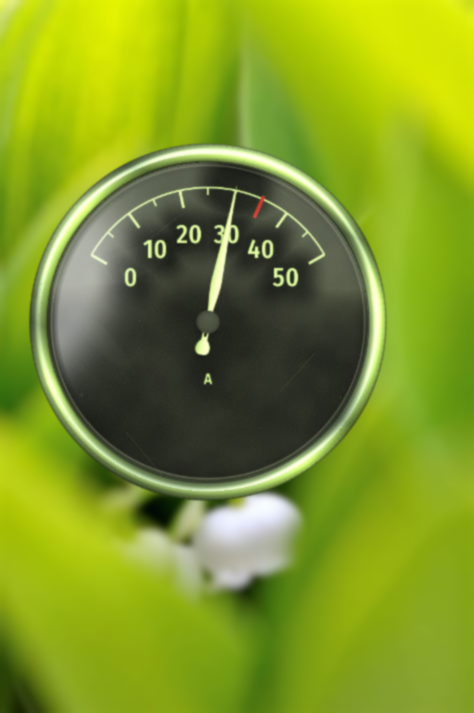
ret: 30,A
